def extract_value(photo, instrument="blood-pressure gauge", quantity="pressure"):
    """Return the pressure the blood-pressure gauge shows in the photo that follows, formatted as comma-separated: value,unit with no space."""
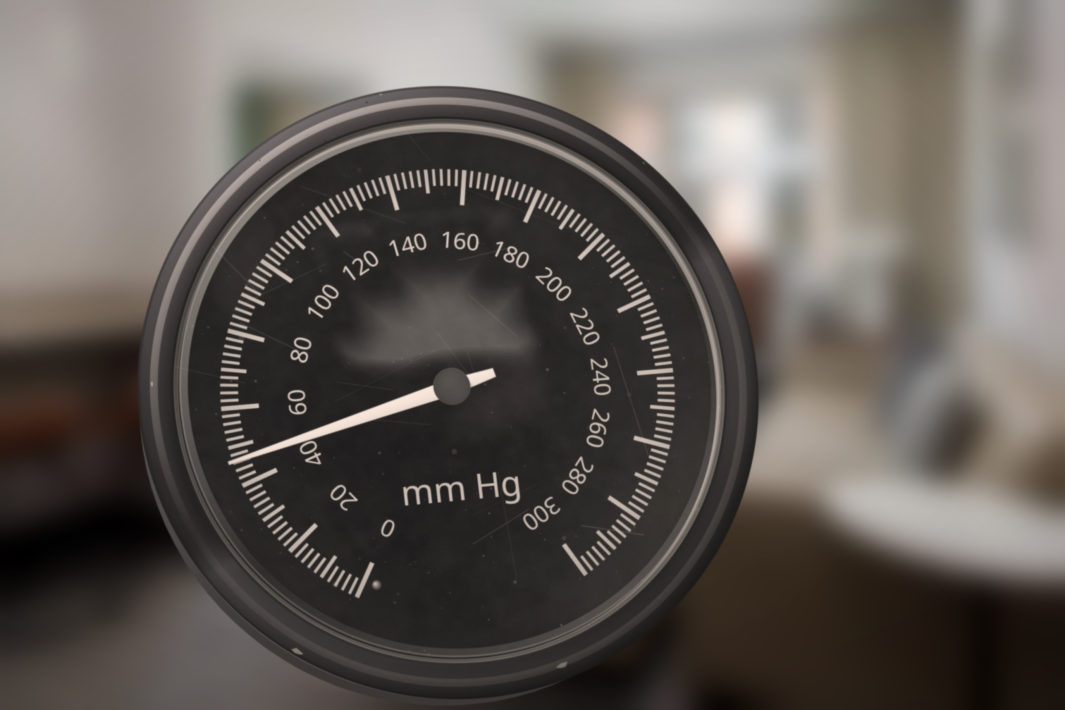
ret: 46,mmHg
